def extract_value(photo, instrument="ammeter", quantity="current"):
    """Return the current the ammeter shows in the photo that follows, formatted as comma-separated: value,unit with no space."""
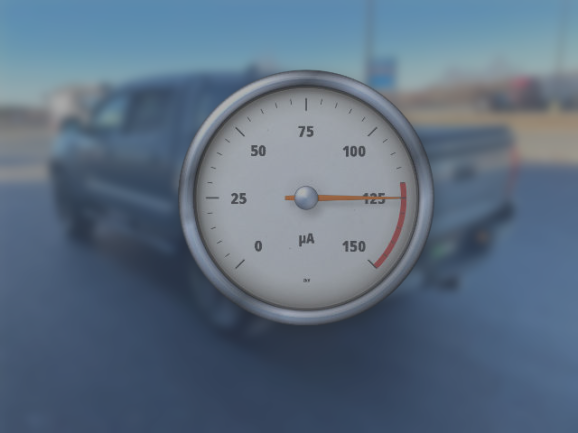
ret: 125,µA
